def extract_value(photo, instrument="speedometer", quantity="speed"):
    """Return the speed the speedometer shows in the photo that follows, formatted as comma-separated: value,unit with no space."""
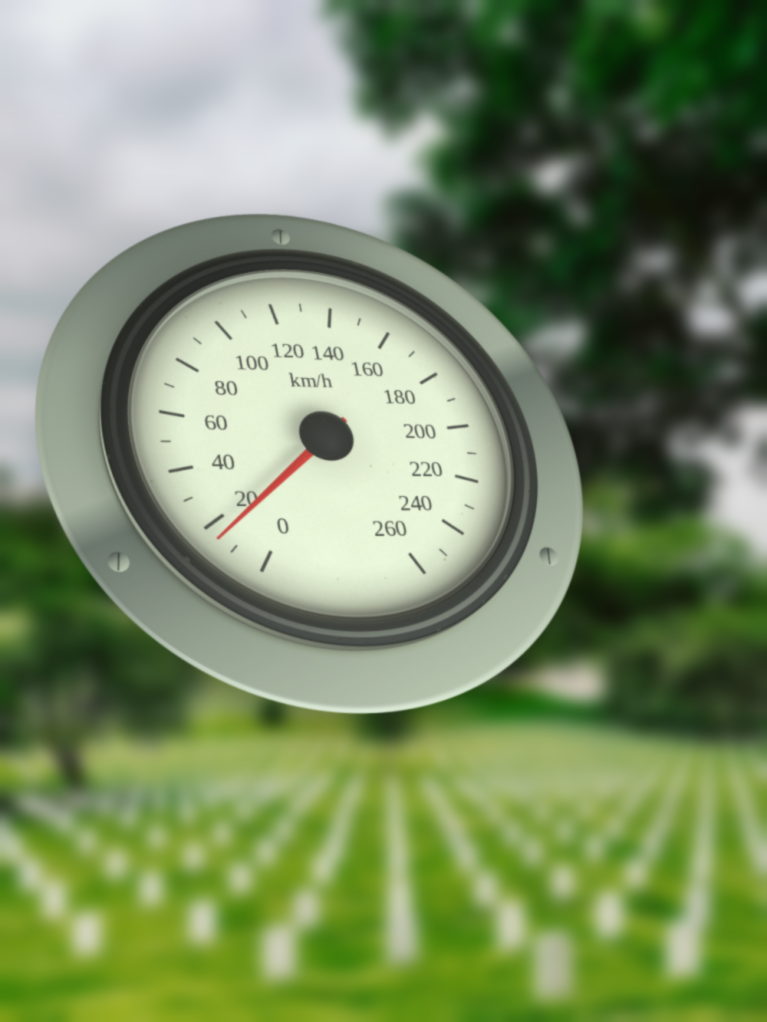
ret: 15,km/h
